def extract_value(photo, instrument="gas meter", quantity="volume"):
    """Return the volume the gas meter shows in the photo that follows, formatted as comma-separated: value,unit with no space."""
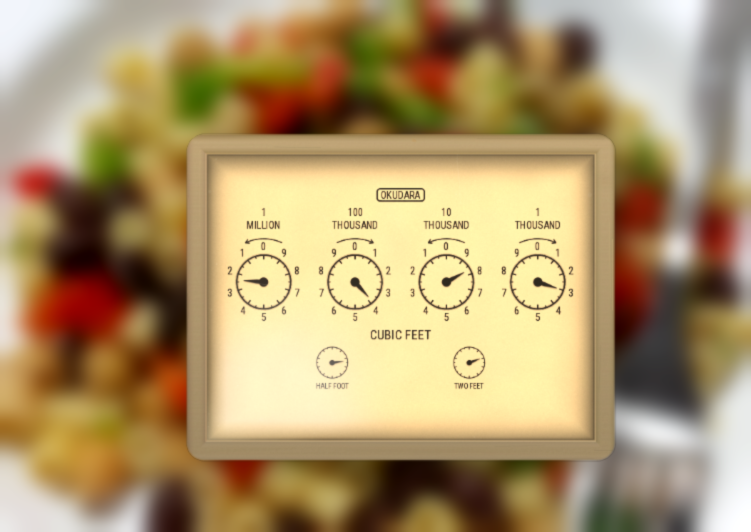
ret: 238300,ft³
